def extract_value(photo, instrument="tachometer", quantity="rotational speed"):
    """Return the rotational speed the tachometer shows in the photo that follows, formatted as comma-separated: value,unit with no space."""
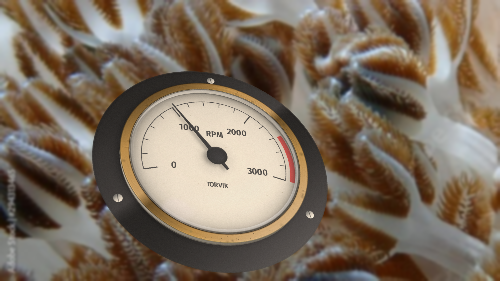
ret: 1000,rpm
